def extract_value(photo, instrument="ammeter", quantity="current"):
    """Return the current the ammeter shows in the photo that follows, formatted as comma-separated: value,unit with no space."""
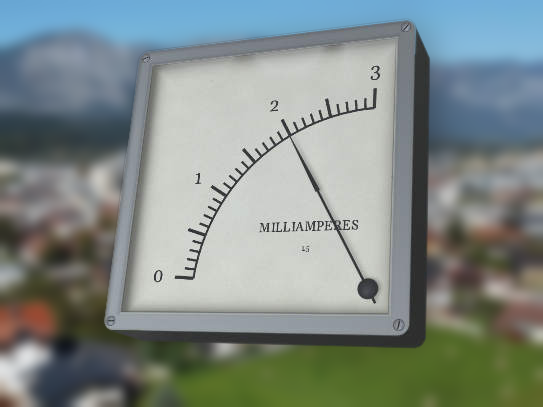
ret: 2,mA
